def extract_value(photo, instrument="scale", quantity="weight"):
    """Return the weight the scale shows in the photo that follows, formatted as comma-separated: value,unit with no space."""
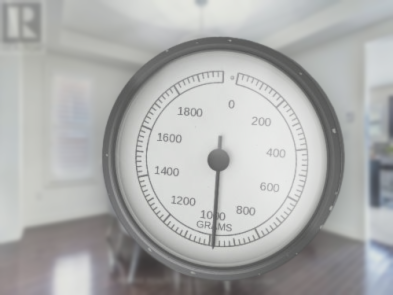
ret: 980,g
